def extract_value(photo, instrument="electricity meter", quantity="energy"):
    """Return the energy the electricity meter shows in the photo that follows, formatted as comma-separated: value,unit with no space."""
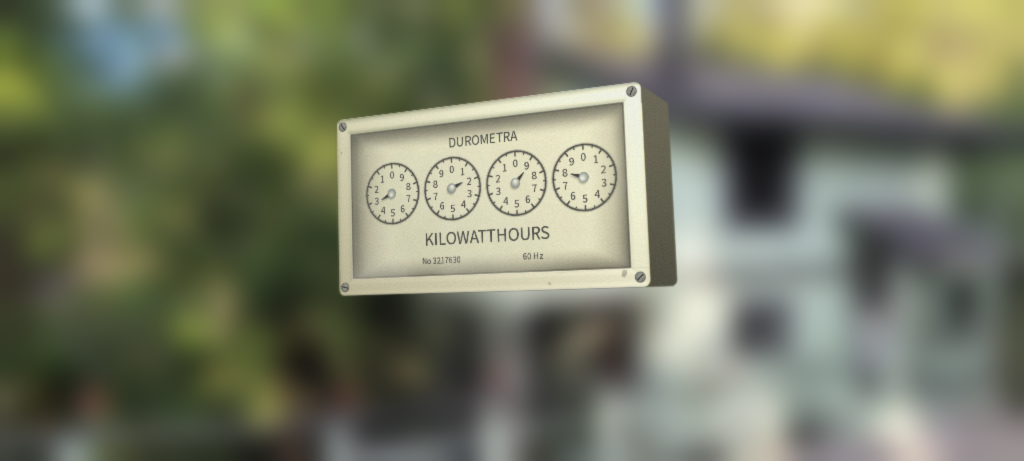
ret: 3188,kWh
